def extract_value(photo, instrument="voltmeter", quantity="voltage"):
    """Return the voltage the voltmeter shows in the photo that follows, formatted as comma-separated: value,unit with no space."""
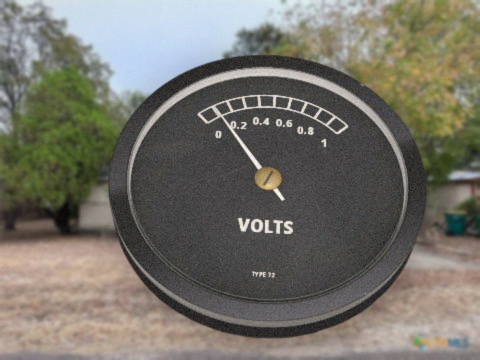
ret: 0.1,V
